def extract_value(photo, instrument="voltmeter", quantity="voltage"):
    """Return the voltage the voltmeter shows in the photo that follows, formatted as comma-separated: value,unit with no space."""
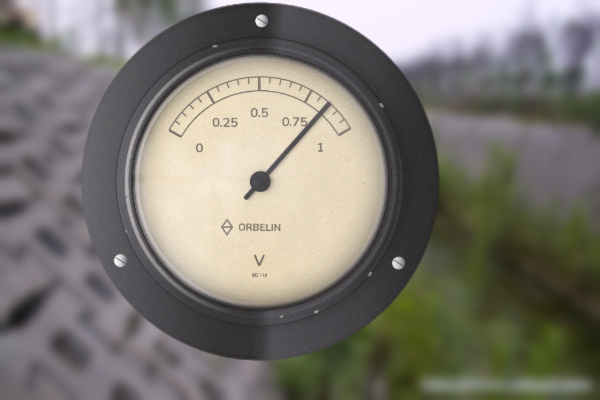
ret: 0.85,V
